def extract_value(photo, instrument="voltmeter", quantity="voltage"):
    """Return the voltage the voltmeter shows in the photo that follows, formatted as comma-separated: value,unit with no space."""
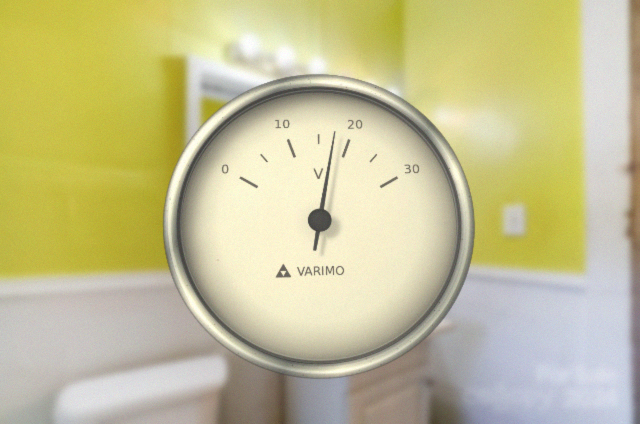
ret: 17.5,V
